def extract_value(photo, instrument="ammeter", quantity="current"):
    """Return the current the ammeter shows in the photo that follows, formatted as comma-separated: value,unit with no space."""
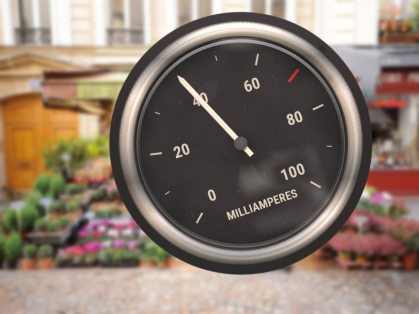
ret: 40,mA
